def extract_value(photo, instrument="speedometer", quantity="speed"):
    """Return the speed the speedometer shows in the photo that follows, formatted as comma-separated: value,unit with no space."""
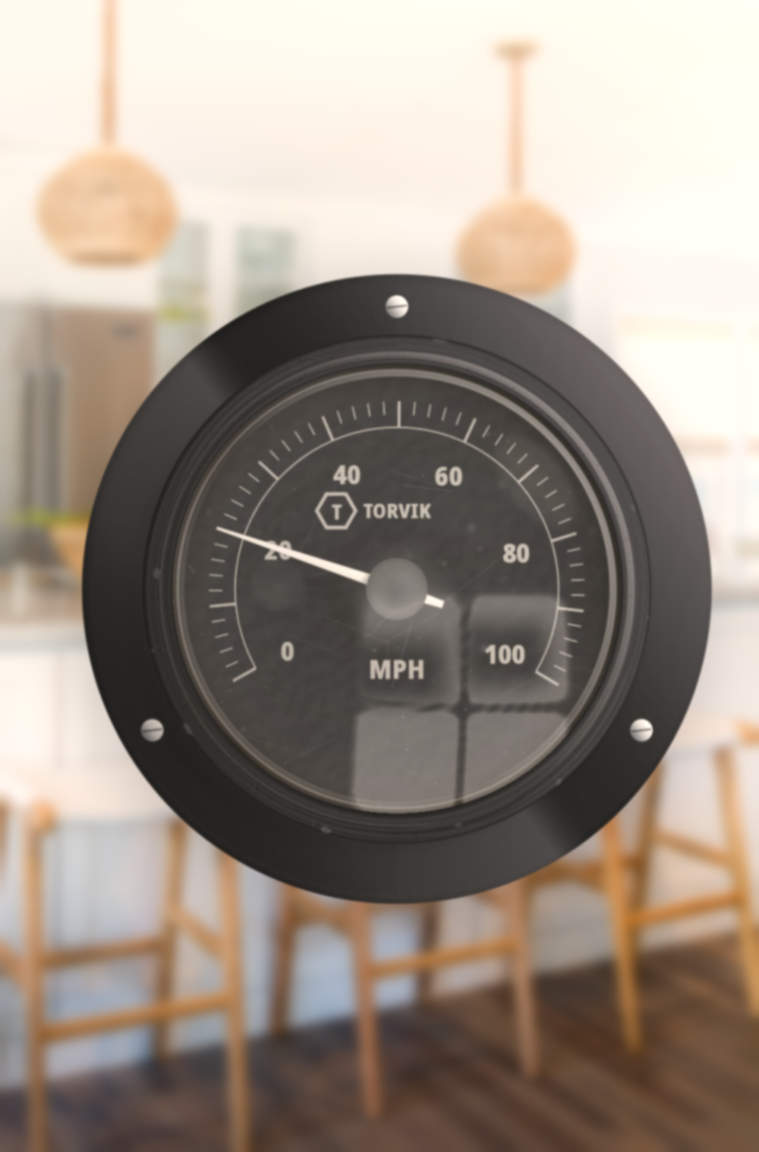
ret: 20,mph
